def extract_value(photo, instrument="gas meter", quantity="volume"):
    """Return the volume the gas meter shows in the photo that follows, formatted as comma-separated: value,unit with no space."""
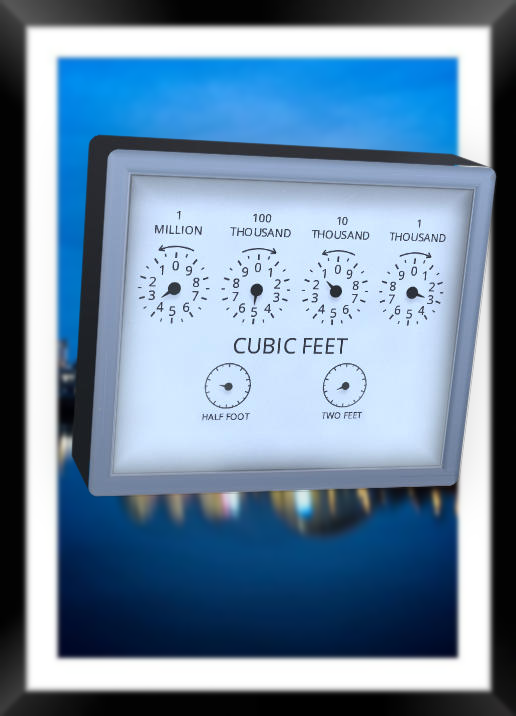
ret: 351300,ft³
